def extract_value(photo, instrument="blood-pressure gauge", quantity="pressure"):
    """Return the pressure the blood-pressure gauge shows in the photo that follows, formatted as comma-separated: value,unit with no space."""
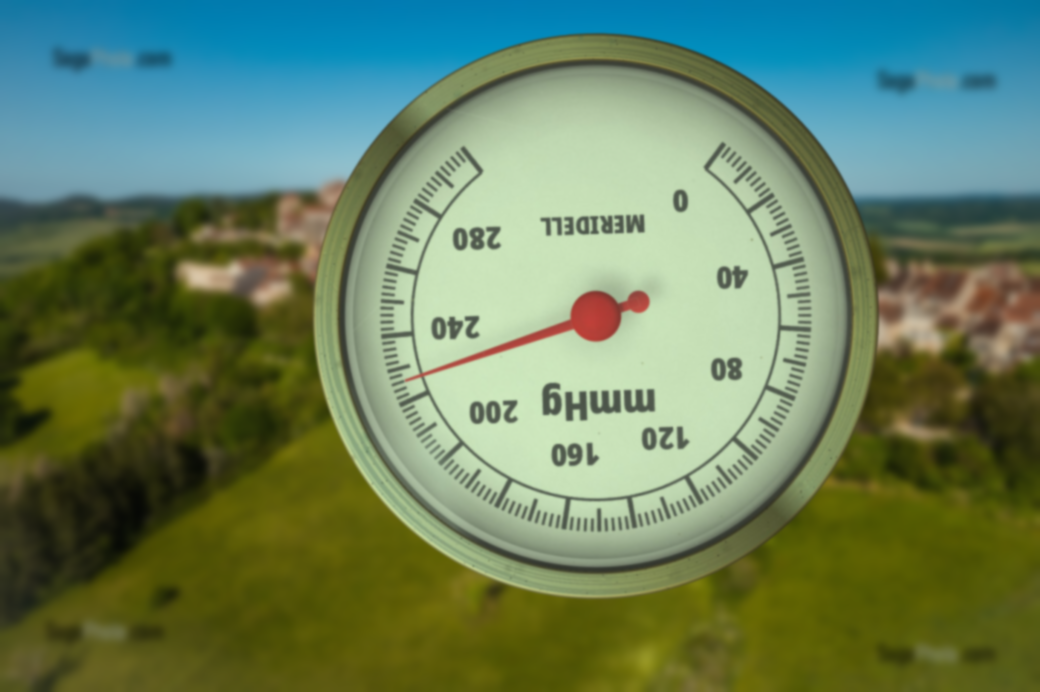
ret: 226,mmHg
